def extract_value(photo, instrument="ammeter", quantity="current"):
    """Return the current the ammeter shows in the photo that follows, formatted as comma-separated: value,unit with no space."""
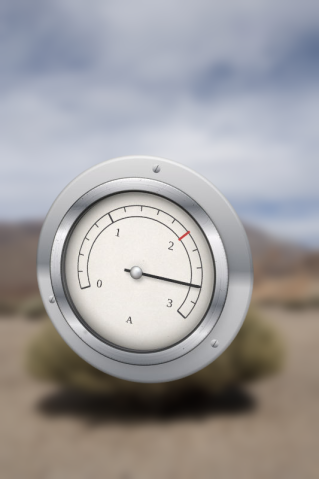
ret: 2.6,A
